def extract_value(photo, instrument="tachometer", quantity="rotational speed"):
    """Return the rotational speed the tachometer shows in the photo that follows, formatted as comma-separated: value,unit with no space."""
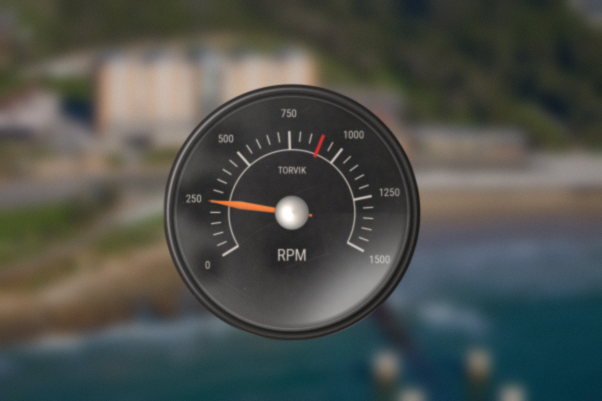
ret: 250,rpm
